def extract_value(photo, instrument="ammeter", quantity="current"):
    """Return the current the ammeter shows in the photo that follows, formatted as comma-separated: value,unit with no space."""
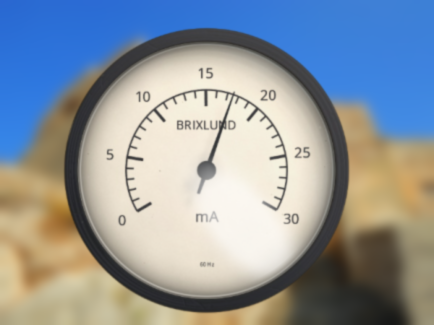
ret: 17.5,mA
